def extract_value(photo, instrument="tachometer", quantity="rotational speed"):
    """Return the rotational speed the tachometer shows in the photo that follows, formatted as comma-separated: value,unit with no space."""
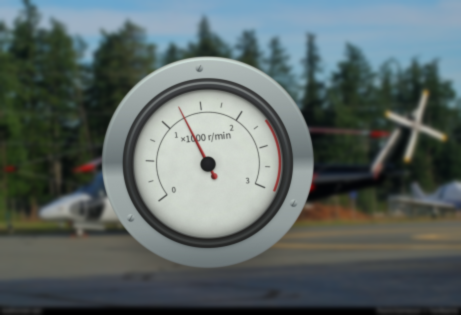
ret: 1250,rpm
